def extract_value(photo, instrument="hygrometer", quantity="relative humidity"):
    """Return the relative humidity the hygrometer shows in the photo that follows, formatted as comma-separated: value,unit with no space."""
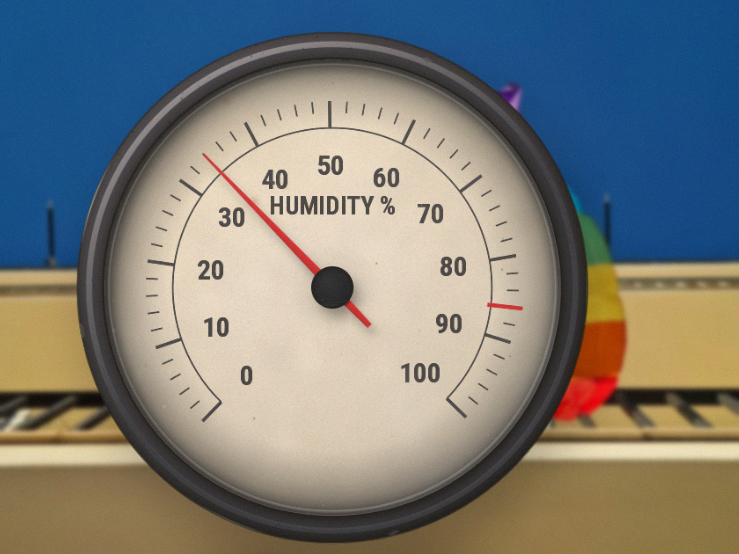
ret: 34,%
